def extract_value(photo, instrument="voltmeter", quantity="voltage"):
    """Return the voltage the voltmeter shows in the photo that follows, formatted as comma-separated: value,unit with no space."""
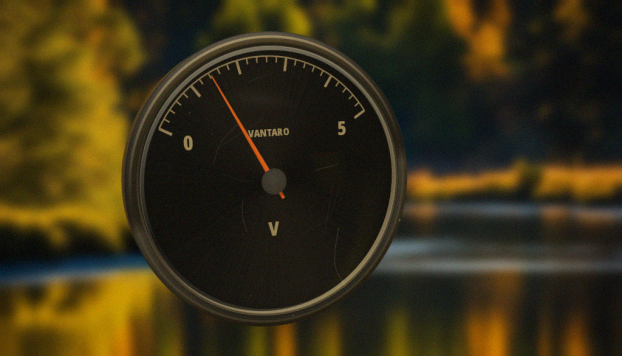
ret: 1.4,V
